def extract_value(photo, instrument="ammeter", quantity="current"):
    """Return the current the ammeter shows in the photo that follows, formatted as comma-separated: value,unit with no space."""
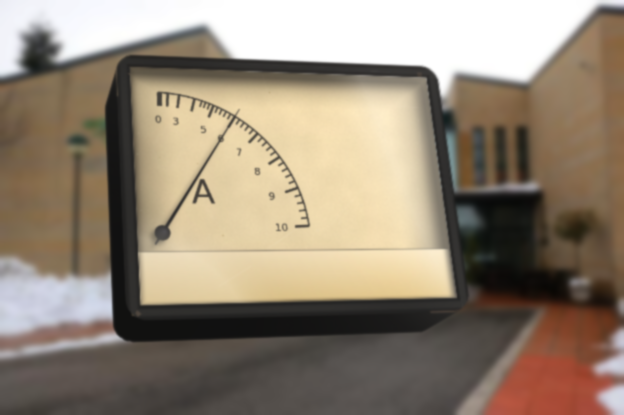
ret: 6,A
